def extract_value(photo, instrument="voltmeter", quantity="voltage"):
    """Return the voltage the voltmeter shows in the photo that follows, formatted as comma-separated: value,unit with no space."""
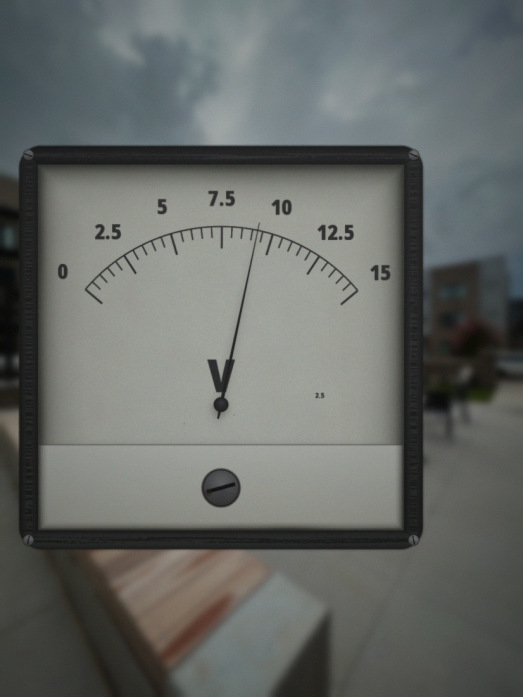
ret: 9.25,V
